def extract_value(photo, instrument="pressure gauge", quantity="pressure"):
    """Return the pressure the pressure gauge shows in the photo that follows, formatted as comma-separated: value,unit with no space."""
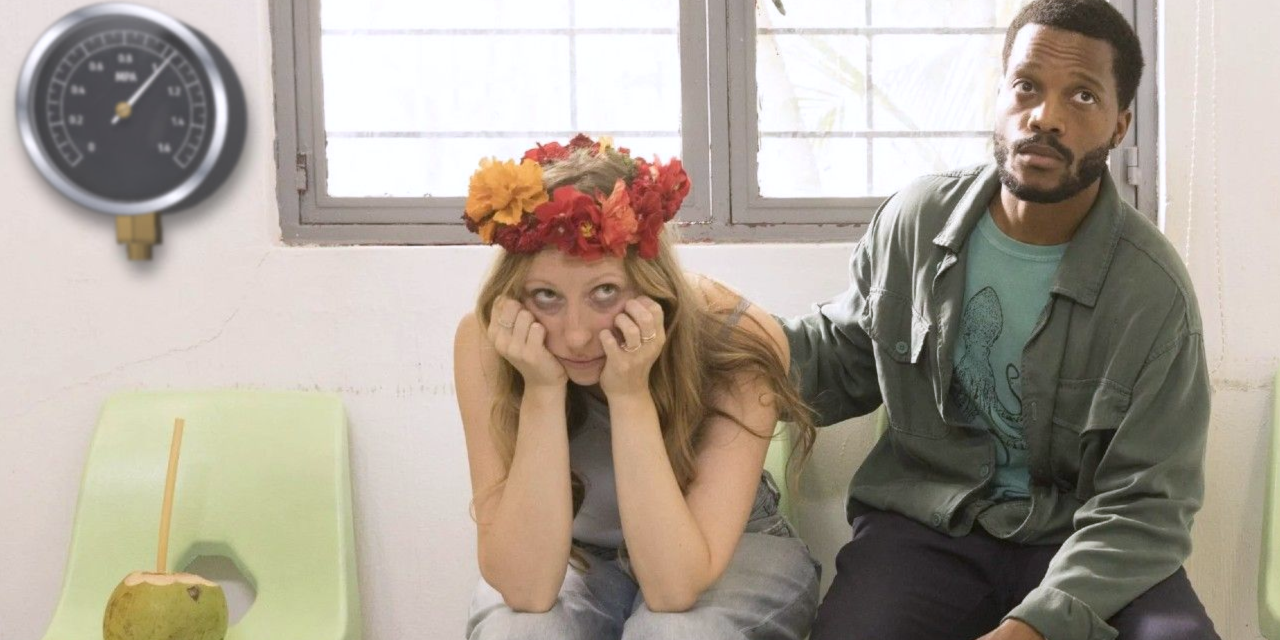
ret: 1.05,MPa
